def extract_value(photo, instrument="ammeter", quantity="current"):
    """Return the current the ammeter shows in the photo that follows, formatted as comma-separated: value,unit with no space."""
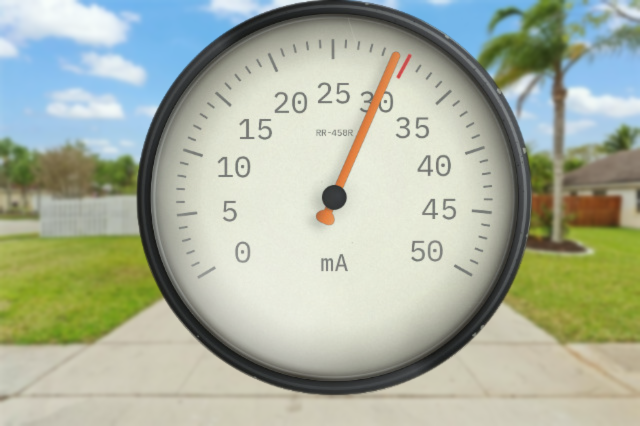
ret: 30,mA
